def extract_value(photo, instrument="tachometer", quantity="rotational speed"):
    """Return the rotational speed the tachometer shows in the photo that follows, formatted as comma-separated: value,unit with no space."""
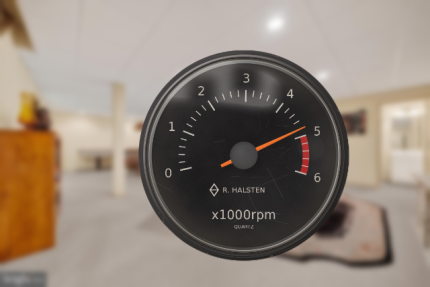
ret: 4800,rpm
